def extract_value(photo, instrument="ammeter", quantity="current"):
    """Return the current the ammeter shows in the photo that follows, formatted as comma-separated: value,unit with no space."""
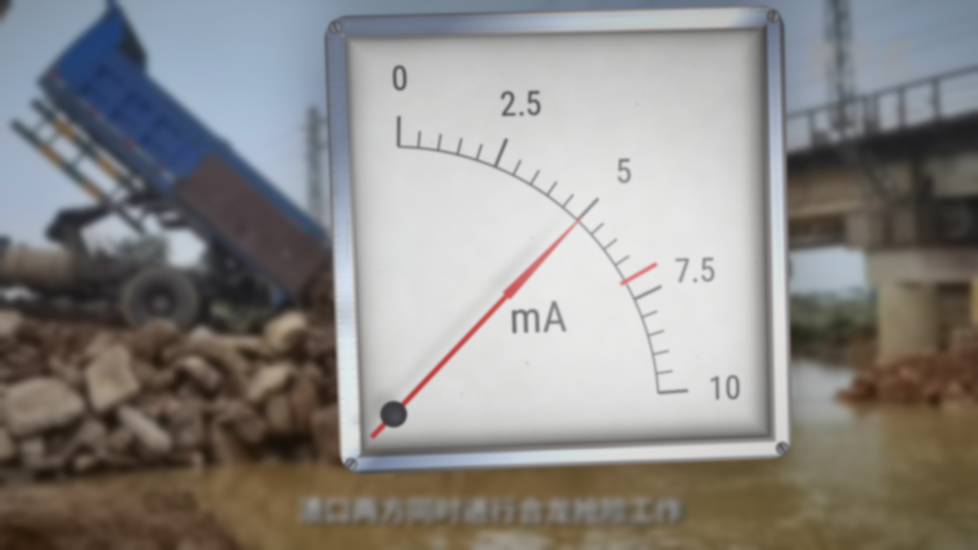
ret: 5,mA
